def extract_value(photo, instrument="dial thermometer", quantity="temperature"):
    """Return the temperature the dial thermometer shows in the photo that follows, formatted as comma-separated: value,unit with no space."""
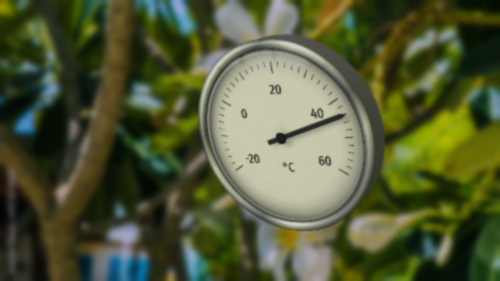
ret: 44,°C
